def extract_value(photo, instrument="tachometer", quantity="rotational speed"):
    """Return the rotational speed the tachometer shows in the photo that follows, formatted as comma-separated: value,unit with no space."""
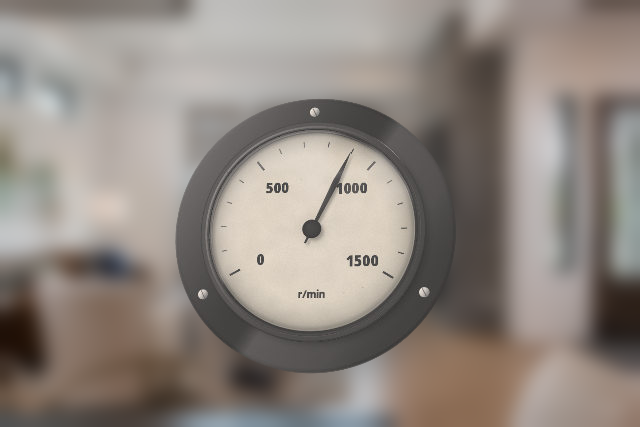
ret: 900,rpm
